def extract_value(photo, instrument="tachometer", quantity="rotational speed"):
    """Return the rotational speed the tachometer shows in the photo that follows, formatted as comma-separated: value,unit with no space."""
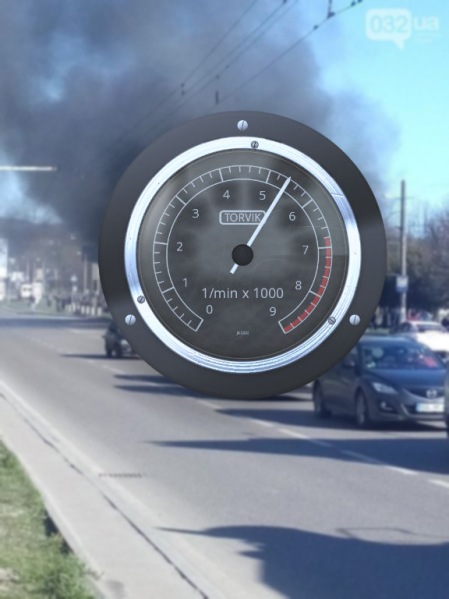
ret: 5400,rpm
